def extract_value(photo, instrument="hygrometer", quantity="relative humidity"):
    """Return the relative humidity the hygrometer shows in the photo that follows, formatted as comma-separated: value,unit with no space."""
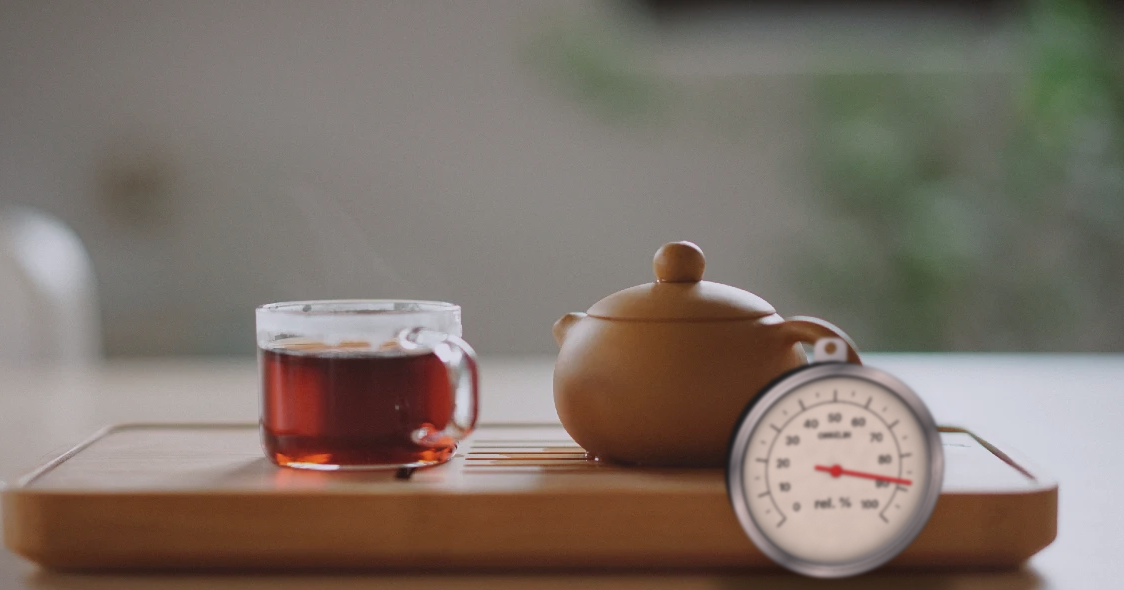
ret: 87.5,%
